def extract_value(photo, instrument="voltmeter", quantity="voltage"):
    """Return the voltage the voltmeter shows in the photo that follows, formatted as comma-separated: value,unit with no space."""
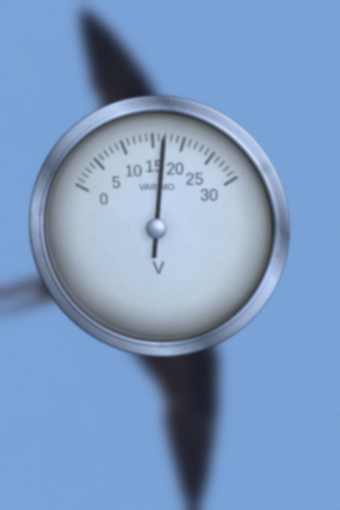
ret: 17,V
